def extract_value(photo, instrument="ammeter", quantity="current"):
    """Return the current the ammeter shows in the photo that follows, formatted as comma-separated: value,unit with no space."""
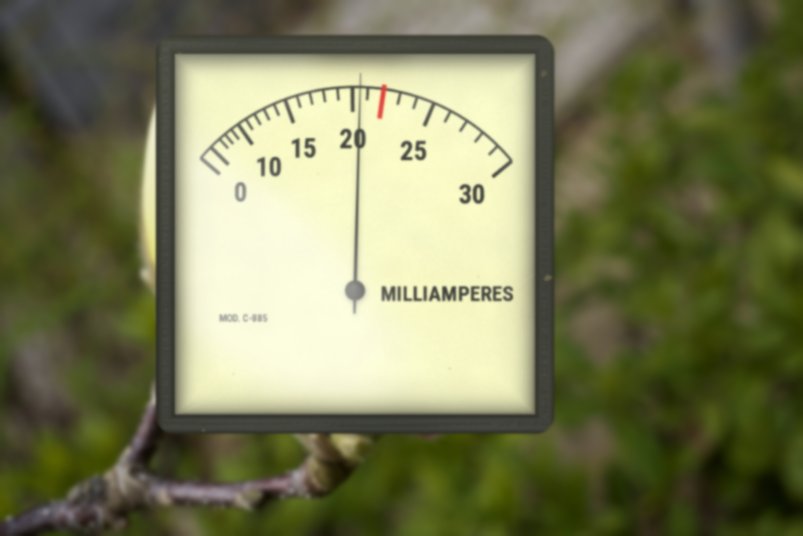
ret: 20.5,mA
